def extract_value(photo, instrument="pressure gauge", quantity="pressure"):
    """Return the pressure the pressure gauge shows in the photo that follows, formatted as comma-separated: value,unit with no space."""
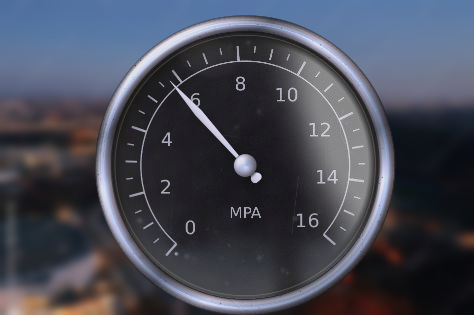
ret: 5.75,MPa
